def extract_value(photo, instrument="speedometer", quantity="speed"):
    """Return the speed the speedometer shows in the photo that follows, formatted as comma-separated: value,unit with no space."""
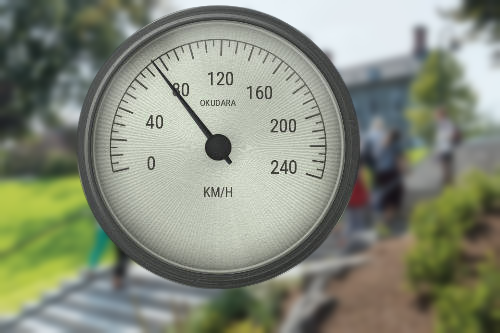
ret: 75,km/h
